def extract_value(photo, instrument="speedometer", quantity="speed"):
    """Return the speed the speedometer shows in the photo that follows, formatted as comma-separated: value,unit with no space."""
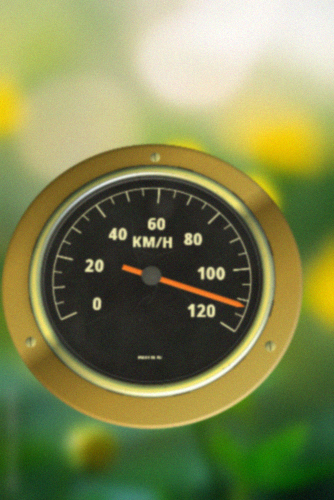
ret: 112.5,km/h
